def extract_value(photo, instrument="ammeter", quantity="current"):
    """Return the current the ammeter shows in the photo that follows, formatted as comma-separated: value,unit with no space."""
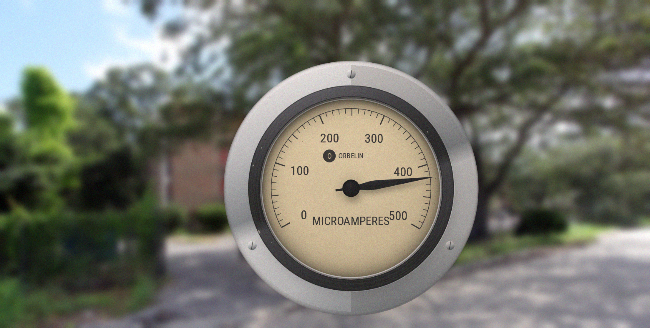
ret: 420,µA
